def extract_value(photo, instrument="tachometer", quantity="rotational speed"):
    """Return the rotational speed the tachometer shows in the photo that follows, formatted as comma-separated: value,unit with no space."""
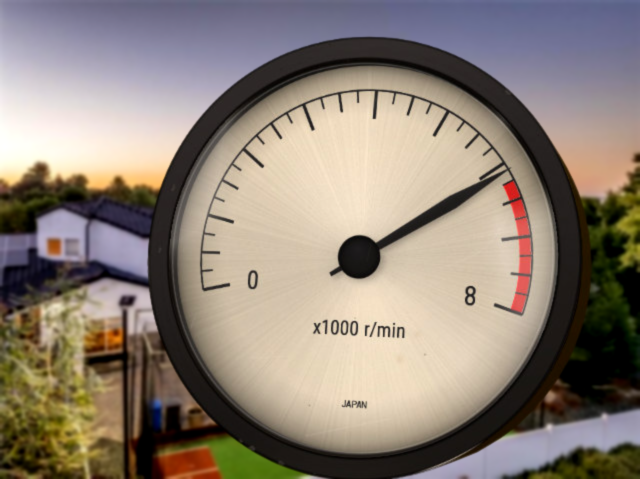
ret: 6125,rpm
